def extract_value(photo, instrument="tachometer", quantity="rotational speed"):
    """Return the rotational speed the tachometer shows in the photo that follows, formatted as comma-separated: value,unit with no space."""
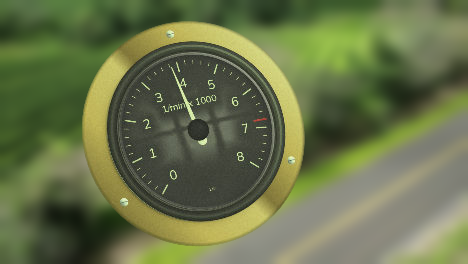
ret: 3800,rpm
